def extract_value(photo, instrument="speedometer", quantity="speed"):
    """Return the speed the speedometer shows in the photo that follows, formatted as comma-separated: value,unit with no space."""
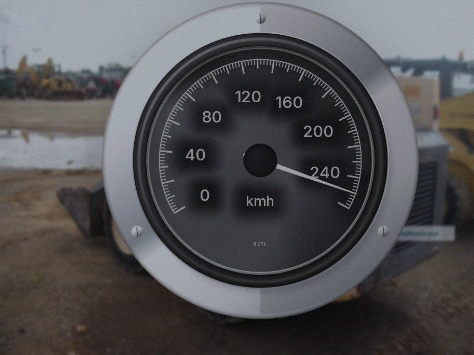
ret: 250,km/h
